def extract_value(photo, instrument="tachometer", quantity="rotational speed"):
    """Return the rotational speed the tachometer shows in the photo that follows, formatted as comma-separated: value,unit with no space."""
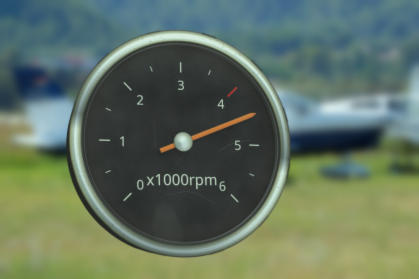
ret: 4500,rpm
